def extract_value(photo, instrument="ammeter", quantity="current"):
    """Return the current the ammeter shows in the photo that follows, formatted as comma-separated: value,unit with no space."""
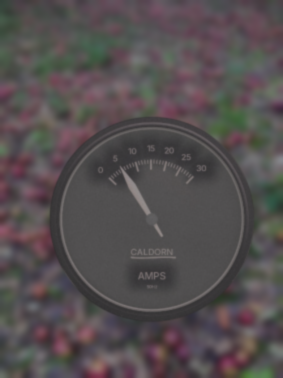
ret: 5,A
